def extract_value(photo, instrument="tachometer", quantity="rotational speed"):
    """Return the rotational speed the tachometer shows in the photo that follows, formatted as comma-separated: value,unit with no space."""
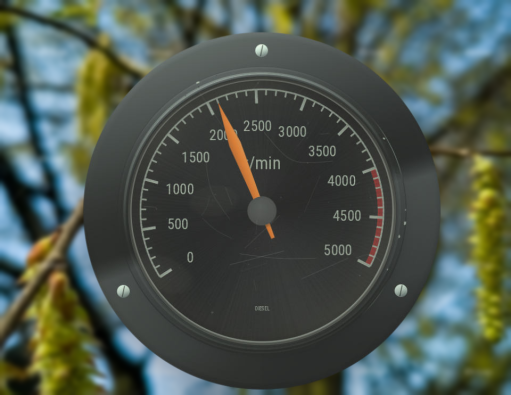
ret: 2100,rpm
